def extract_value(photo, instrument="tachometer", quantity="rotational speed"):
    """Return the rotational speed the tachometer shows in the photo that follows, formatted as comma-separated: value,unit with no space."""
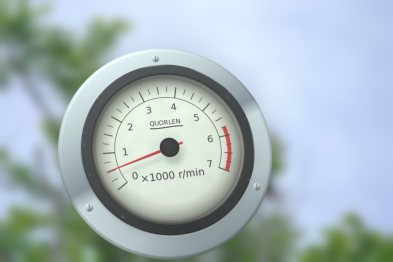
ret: 500,rpm
